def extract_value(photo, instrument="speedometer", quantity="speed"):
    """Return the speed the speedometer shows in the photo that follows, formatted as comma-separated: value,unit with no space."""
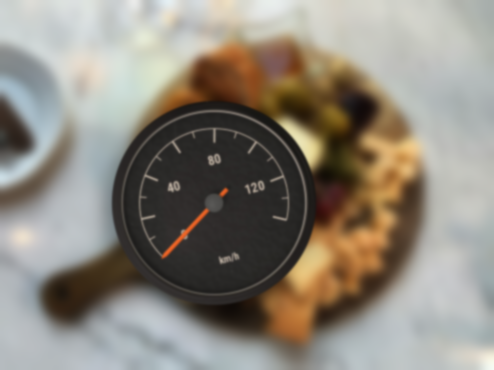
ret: 0,km/h
